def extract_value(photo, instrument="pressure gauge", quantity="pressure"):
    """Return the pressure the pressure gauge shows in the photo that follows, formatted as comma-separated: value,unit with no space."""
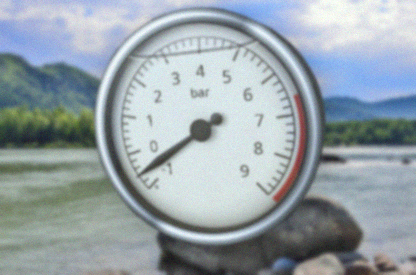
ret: -0.6,bar
